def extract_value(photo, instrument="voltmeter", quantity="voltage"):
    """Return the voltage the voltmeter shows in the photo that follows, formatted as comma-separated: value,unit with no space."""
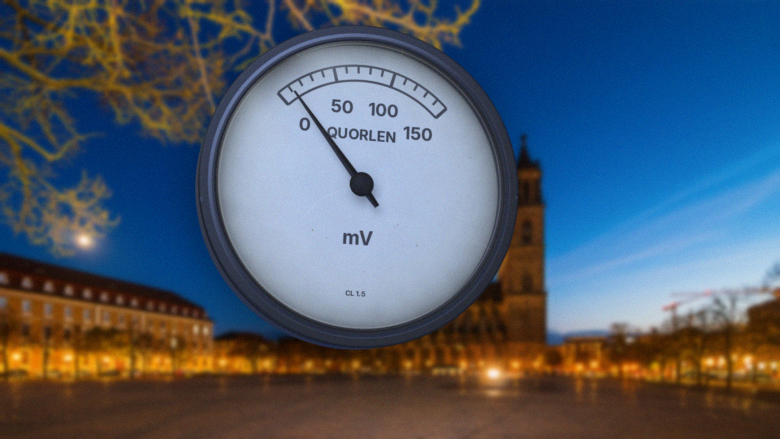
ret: 10,mV
